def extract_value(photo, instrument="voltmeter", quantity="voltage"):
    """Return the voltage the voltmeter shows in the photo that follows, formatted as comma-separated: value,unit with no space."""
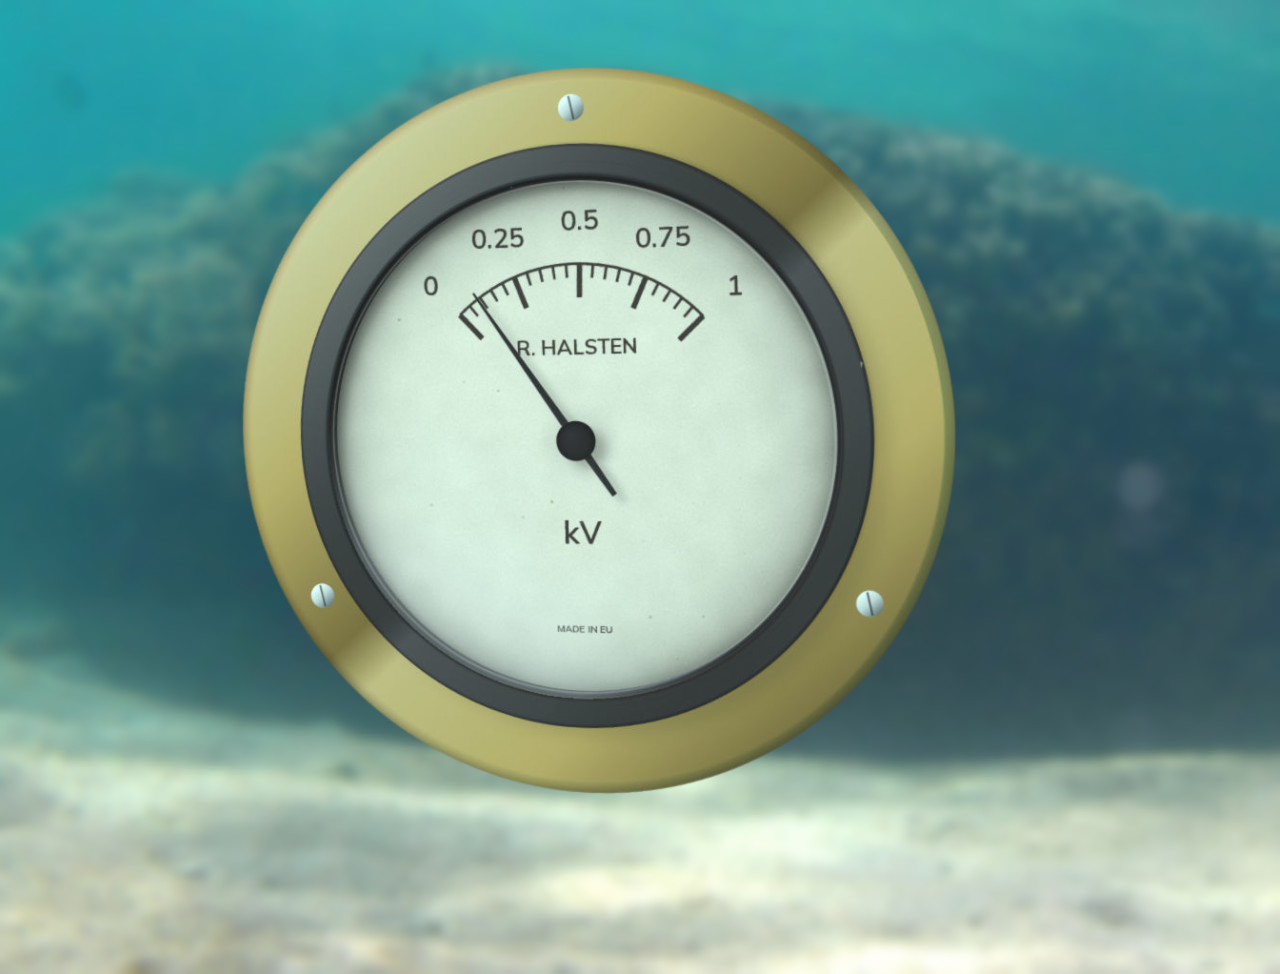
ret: 0.1,kV
